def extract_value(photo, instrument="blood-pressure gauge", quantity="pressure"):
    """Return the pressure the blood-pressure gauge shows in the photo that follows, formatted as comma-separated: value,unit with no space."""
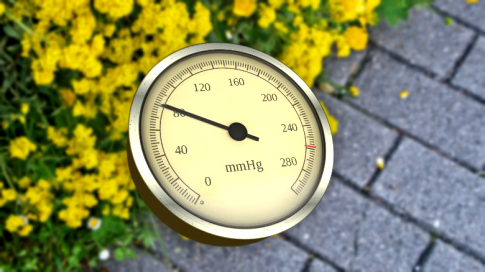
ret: 80,mmHg
